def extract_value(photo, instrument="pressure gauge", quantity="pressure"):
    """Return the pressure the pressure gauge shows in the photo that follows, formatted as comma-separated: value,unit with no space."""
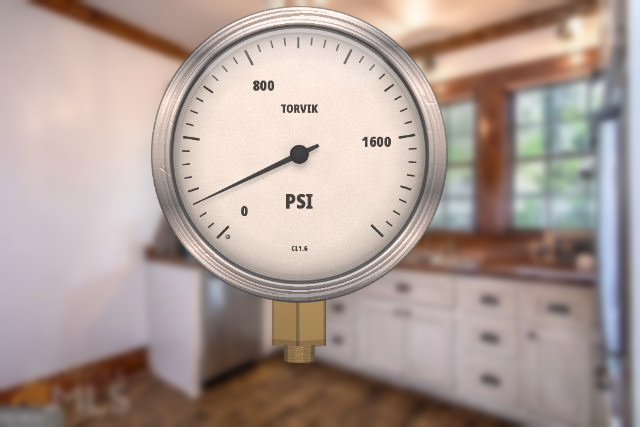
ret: 150,psi
